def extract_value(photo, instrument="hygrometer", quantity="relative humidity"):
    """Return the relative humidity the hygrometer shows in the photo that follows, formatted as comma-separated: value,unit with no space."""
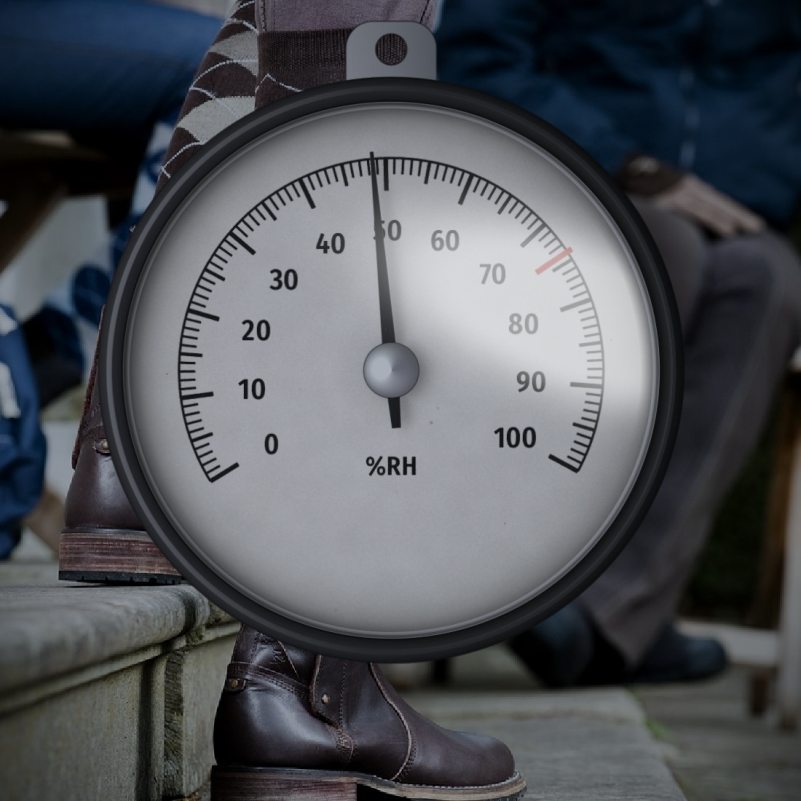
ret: 48.5,%
